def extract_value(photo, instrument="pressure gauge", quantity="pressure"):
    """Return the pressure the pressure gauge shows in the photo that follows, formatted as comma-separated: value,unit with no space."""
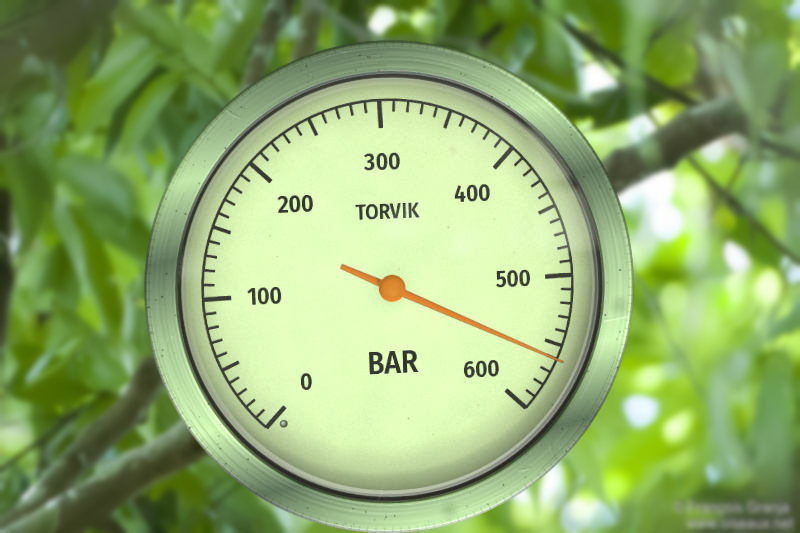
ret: 560,bar
